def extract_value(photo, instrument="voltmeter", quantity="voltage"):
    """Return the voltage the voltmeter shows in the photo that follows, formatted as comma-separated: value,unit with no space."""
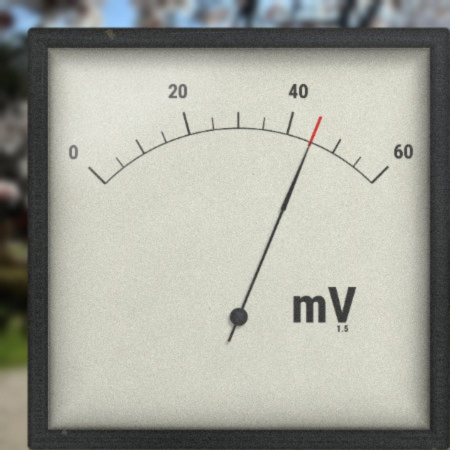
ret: 45,mV
